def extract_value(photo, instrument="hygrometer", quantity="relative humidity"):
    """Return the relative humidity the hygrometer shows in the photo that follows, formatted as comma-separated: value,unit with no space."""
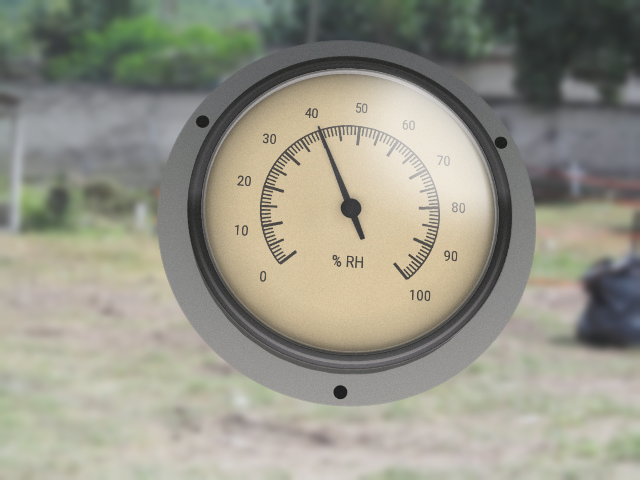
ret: 40,%
